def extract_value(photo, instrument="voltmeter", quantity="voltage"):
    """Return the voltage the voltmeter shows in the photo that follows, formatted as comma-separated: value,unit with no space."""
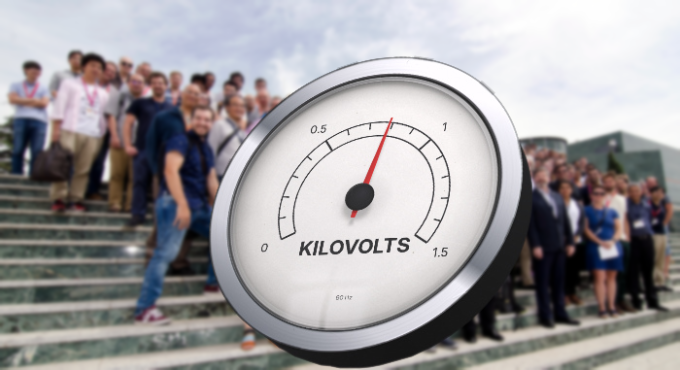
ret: 0.8,kV
